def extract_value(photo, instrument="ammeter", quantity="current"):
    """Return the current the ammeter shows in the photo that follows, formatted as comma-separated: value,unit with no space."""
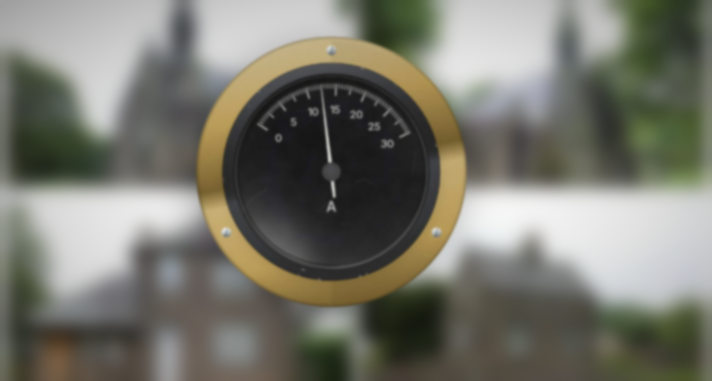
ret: 12.5,A
